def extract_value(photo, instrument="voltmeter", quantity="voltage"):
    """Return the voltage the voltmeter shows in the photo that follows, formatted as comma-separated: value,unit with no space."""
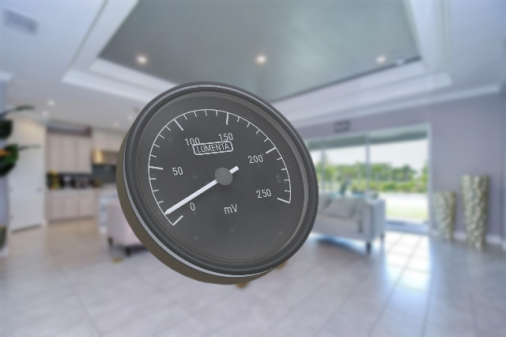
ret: 10,mV
